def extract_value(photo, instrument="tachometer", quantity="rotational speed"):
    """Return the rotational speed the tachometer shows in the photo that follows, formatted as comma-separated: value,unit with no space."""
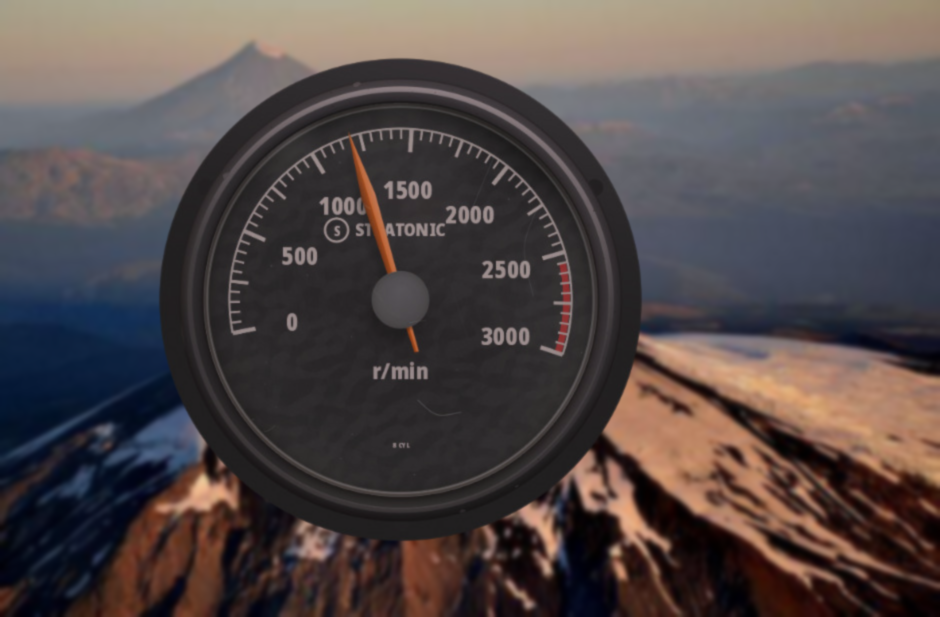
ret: 1200,rpm
